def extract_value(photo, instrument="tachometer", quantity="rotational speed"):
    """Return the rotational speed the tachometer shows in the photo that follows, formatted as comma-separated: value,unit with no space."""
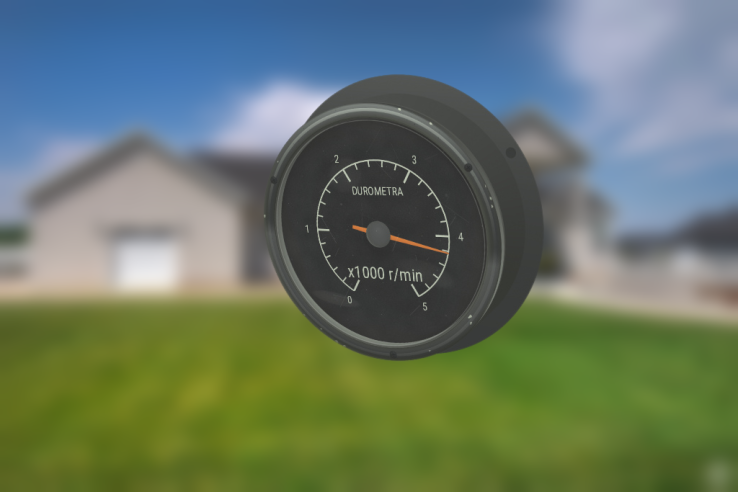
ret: 4200,rpm
